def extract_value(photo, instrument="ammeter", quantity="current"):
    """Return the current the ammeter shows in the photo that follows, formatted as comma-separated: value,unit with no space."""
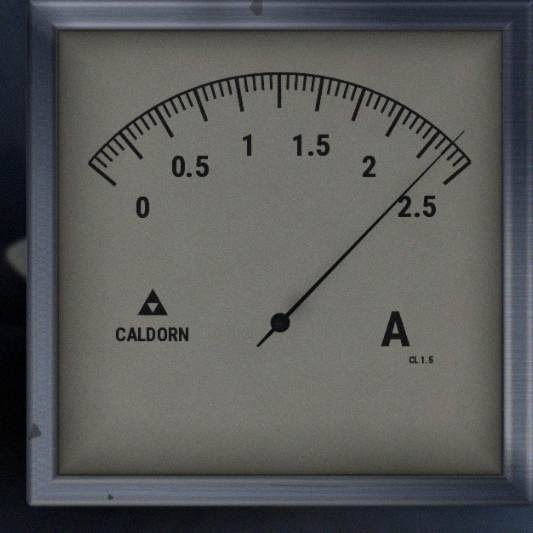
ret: 2.35,A
